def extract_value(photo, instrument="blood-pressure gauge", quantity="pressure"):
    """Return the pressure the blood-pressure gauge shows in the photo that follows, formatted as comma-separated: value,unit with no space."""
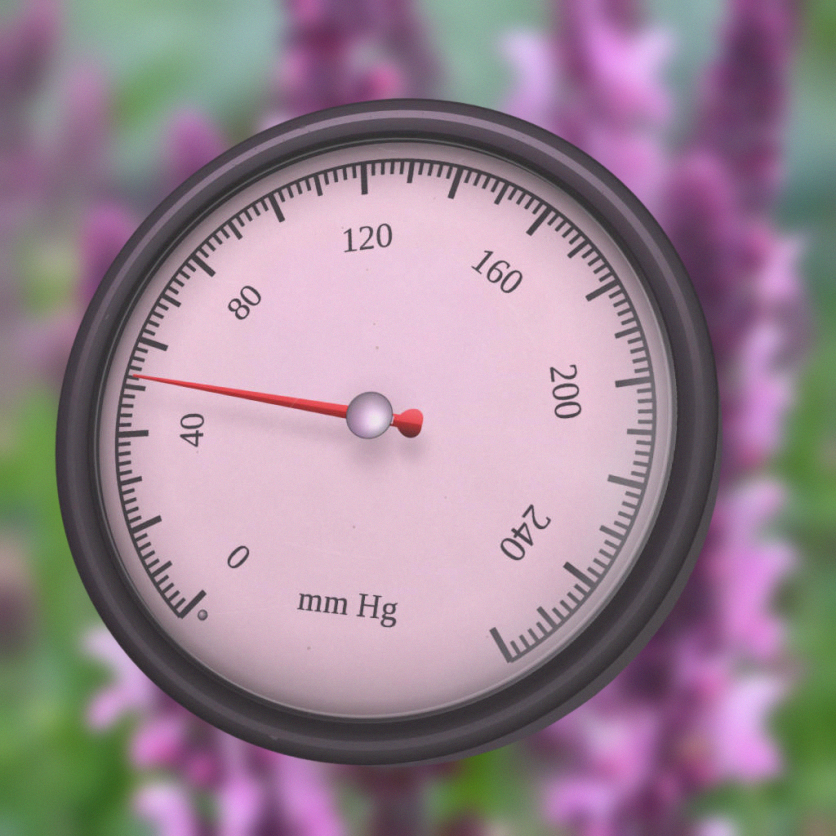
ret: 52,mmHg
